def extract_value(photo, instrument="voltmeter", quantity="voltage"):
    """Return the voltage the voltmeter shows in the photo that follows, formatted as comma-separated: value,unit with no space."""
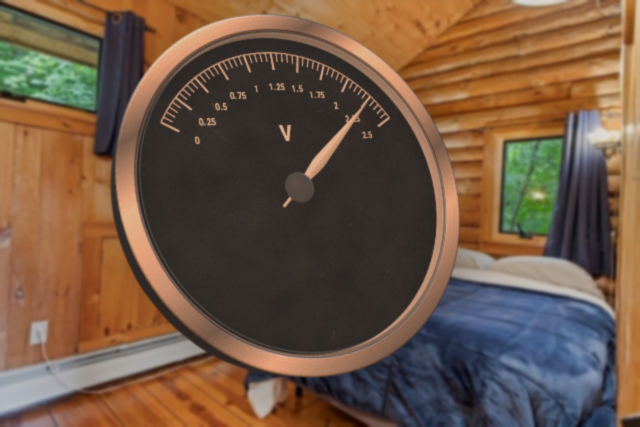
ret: 2.25,V
